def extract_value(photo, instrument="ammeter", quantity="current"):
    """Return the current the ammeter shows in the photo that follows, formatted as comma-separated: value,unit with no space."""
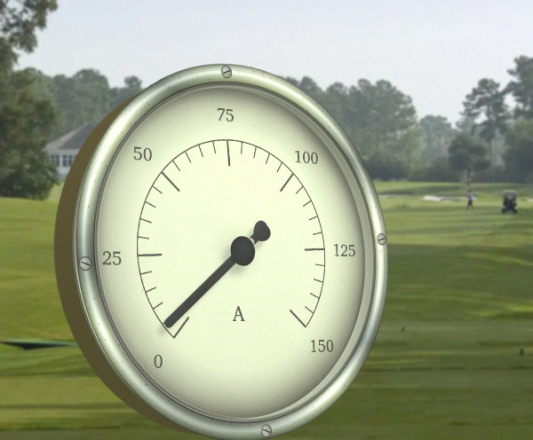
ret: 5,A
